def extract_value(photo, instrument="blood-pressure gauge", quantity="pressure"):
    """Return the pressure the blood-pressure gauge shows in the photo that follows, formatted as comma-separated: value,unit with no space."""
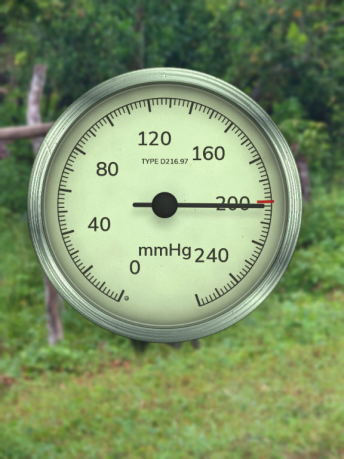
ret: 202,mmHg
